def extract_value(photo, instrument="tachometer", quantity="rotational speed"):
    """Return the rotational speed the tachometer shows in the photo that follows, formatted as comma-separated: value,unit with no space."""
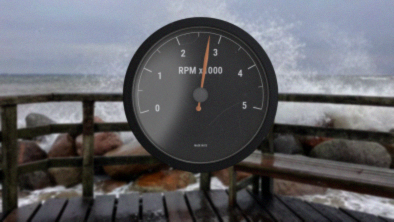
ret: 2750,rpm
